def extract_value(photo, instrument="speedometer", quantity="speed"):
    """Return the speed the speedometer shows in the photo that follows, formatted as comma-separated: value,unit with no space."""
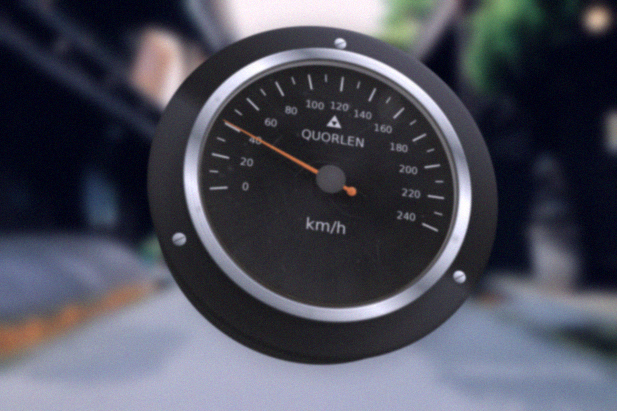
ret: 40,km/h
